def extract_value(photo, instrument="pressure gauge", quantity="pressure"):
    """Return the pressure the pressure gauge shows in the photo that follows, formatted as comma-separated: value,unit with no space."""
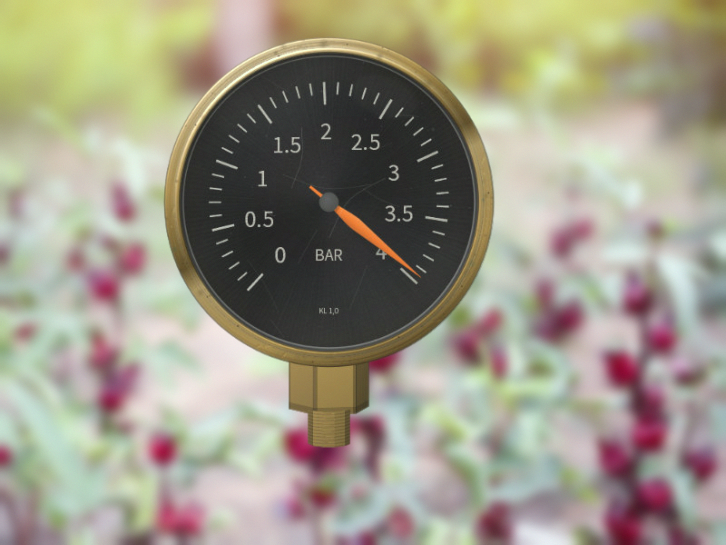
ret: 3.95,bar
